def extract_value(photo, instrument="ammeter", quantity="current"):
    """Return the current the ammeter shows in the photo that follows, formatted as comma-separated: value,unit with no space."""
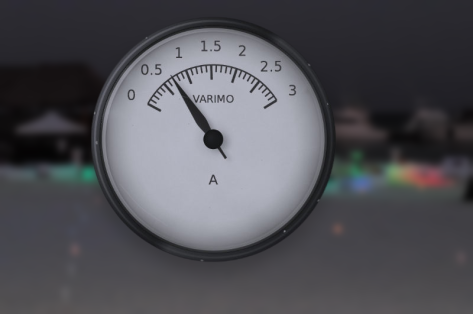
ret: 0.7,A
